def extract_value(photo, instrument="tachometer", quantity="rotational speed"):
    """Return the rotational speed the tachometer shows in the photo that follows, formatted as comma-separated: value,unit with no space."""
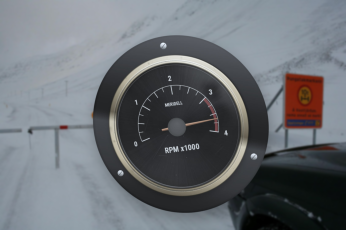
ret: 3625,rpm
